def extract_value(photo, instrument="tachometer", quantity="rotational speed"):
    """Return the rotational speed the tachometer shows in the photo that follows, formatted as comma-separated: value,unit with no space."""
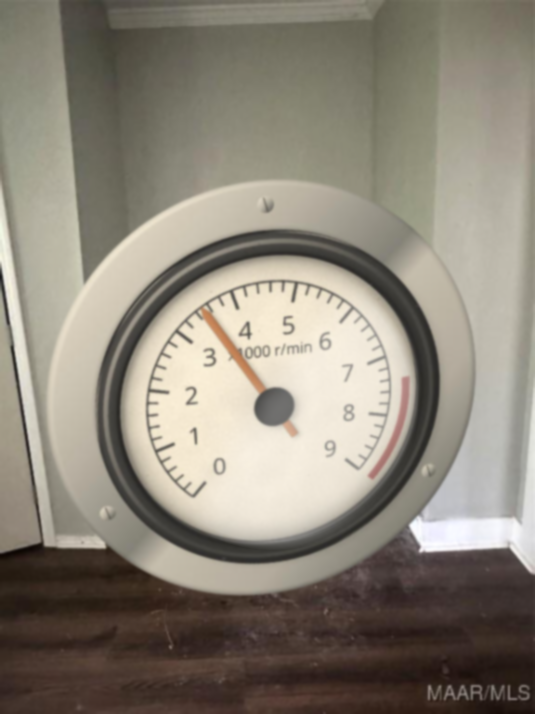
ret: 3500,rpm
